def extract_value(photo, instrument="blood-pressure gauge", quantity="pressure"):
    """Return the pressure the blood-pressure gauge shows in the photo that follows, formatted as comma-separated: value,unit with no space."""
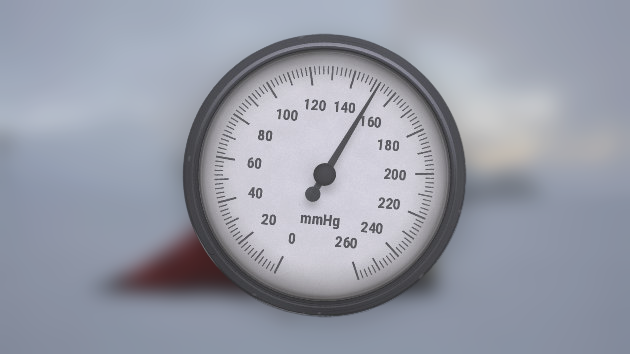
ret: 152,mmHg
